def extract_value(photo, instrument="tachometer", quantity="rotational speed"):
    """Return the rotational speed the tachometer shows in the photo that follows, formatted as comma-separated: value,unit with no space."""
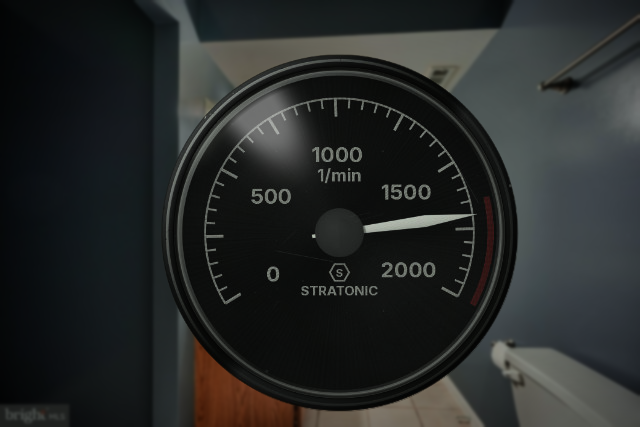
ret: 1700,rpm
